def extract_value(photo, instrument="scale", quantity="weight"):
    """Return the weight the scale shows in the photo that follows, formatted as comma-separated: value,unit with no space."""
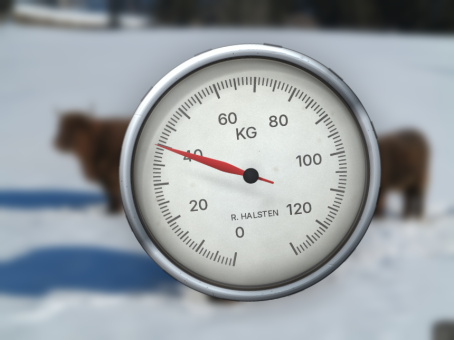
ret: 40,kg
